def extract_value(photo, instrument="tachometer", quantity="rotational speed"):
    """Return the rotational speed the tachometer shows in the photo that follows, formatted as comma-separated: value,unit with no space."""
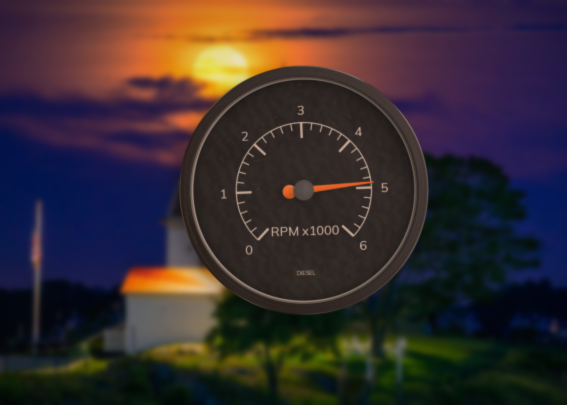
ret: 4900,rpm
